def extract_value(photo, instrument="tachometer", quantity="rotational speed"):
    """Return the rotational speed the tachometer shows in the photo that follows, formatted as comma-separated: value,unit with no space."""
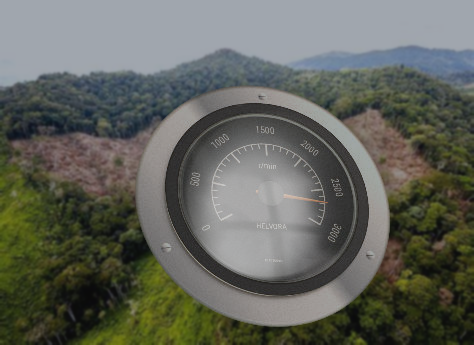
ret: 2700,rpm
